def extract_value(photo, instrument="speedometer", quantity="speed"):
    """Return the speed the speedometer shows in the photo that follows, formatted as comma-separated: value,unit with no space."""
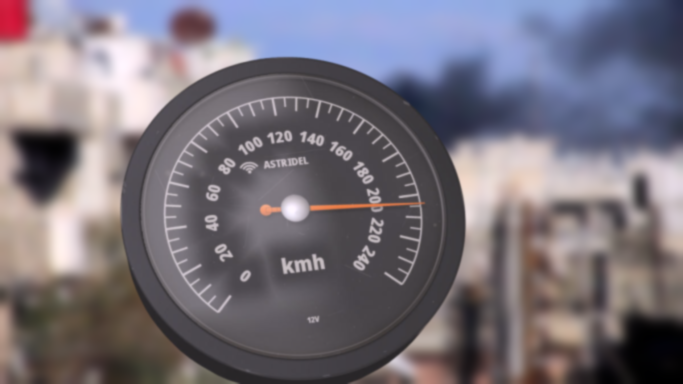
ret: 205,km/h
